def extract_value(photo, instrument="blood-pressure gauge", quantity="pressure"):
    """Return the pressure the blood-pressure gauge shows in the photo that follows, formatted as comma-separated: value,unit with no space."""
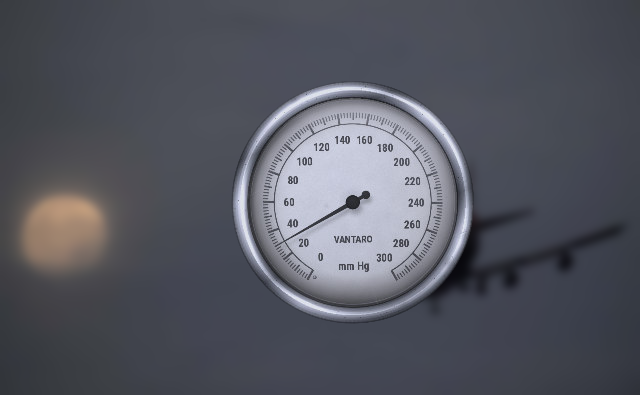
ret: 30,mmHg
